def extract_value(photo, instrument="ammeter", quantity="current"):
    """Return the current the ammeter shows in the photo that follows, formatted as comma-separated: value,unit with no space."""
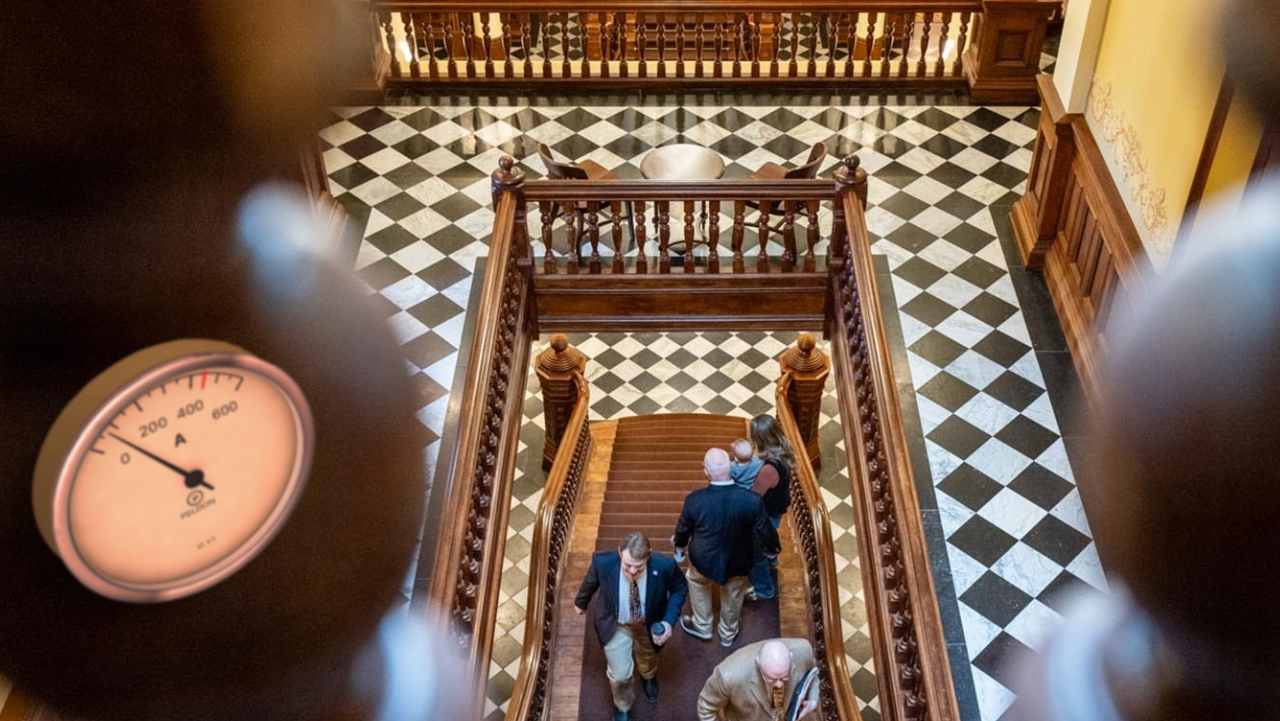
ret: 75,A
